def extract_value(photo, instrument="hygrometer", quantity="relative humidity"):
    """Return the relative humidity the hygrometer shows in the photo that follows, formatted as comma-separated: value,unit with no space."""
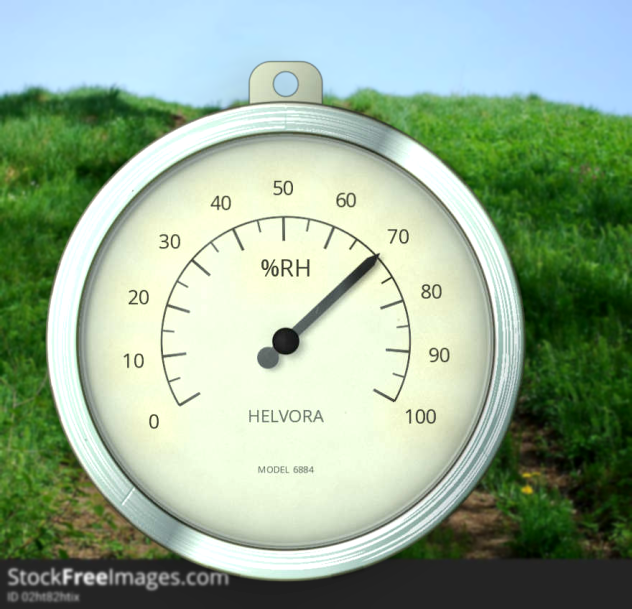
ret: 70,%
